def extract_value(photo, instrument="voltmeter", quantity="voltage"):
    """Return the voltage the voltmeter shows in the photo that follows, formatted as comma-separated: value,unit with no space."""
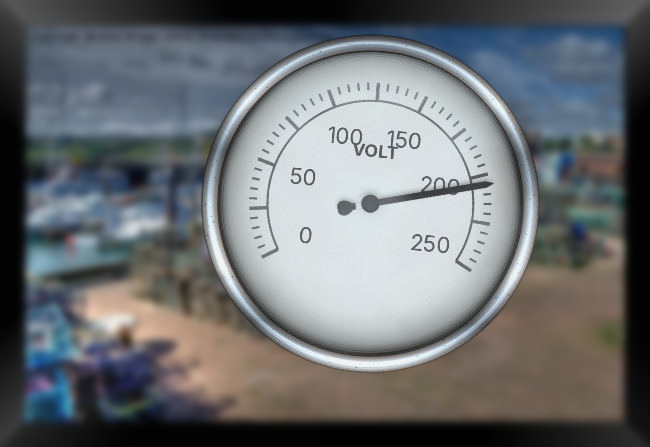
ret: 205,V
